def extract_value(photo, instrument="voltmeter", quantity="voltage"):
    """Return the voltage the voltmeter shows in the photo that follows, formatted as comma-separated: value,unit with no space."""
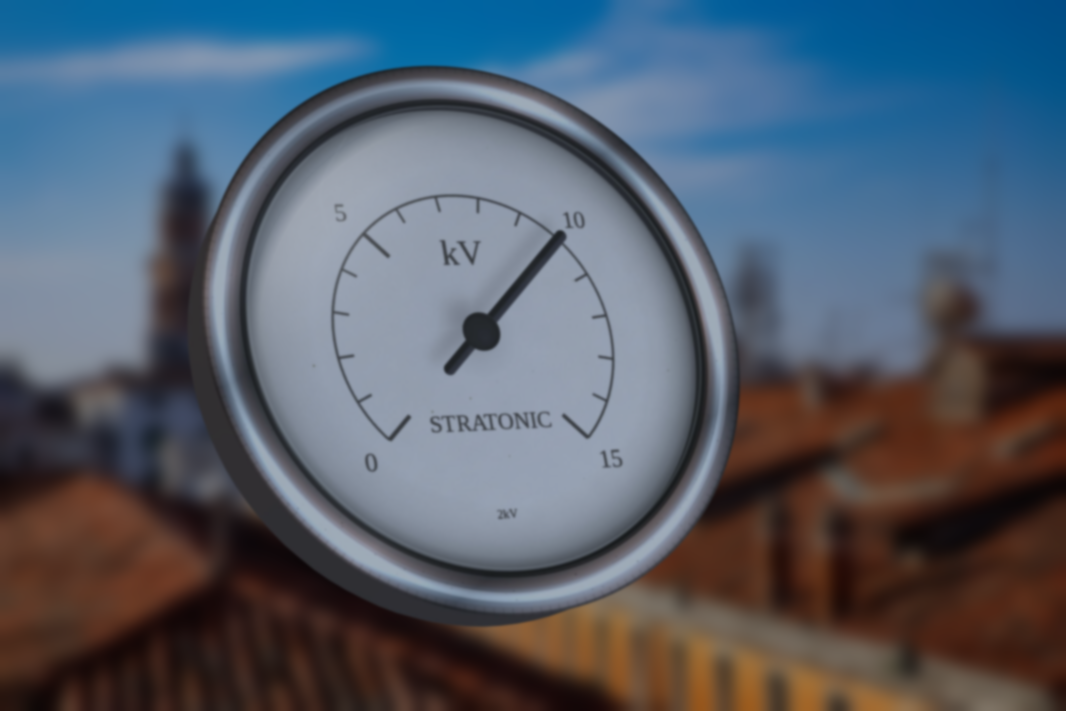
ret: 10,kV
